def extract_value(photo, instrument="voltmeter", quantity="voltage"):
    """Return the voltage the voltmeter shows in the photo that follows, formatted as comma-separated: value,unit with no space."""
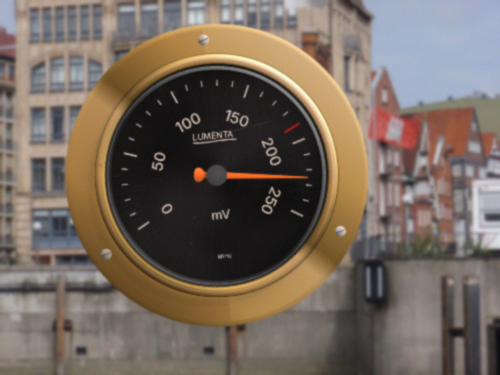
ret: 225,mV
